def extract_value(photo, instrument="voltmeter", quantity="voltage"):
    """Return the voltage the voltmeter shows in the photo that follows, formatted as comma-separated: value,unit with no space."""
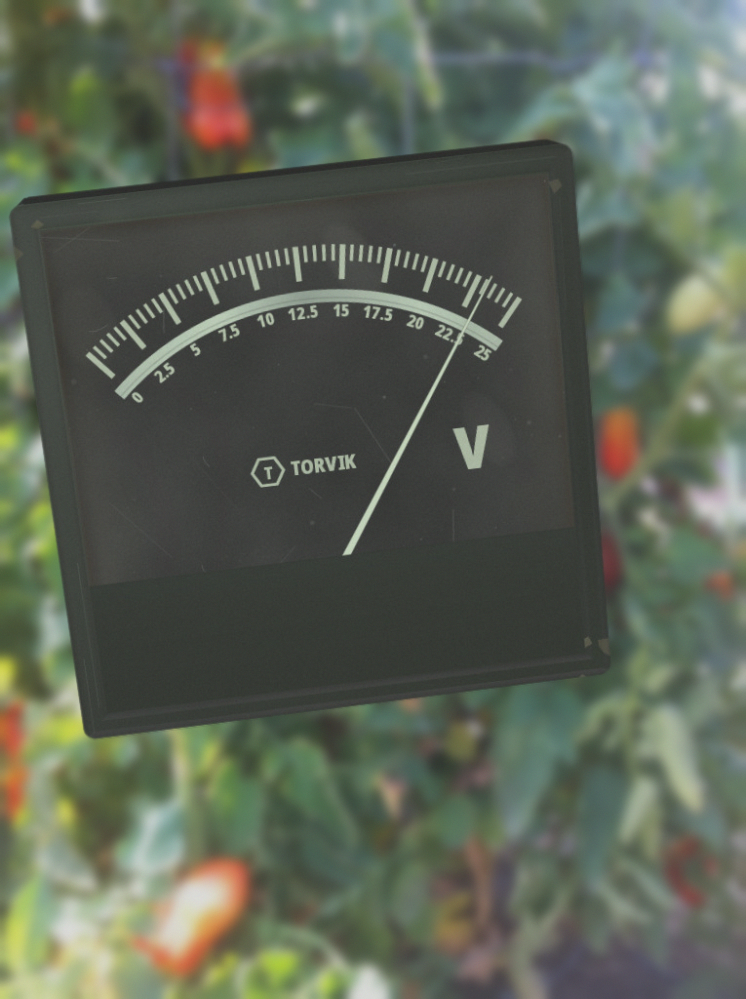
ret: 23,V
